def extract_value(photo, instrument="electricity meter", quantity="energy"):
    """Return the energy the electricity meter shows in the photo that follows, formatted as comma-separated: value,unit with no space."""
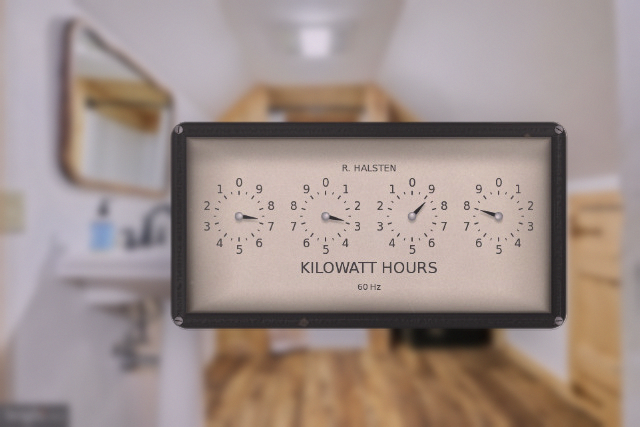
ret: 7288,kWh
